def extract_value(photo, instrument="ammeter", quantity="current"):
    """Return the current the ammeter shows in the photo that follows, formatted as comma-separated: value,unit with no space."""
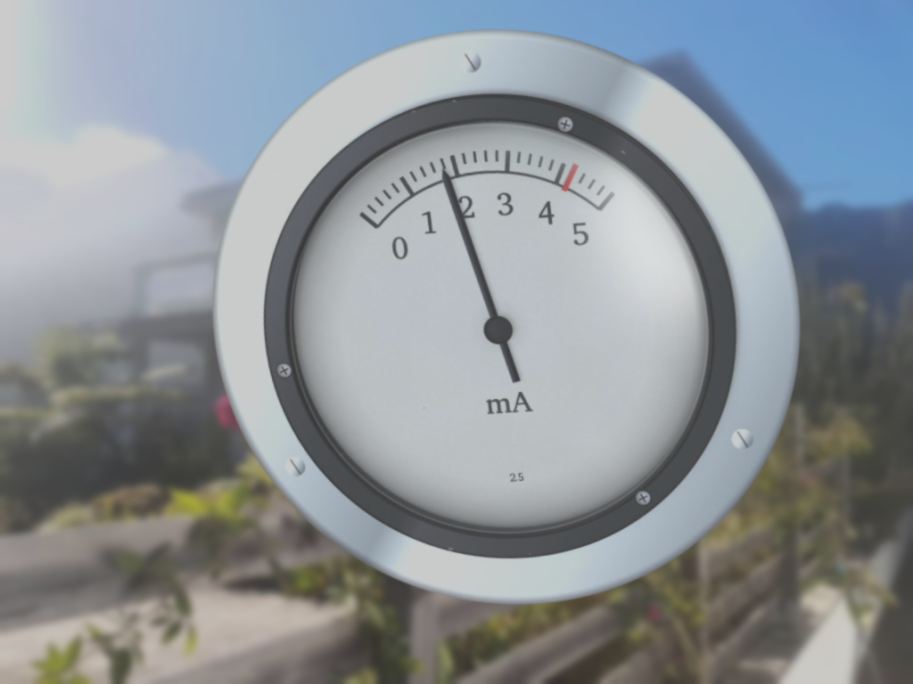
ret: 1.8,mA
